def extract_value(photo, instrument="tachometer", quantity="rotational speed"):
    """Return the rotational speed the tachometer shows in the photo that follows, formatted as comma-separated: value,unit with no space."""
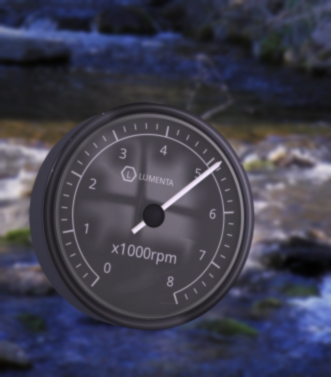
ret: 5100,rpm
